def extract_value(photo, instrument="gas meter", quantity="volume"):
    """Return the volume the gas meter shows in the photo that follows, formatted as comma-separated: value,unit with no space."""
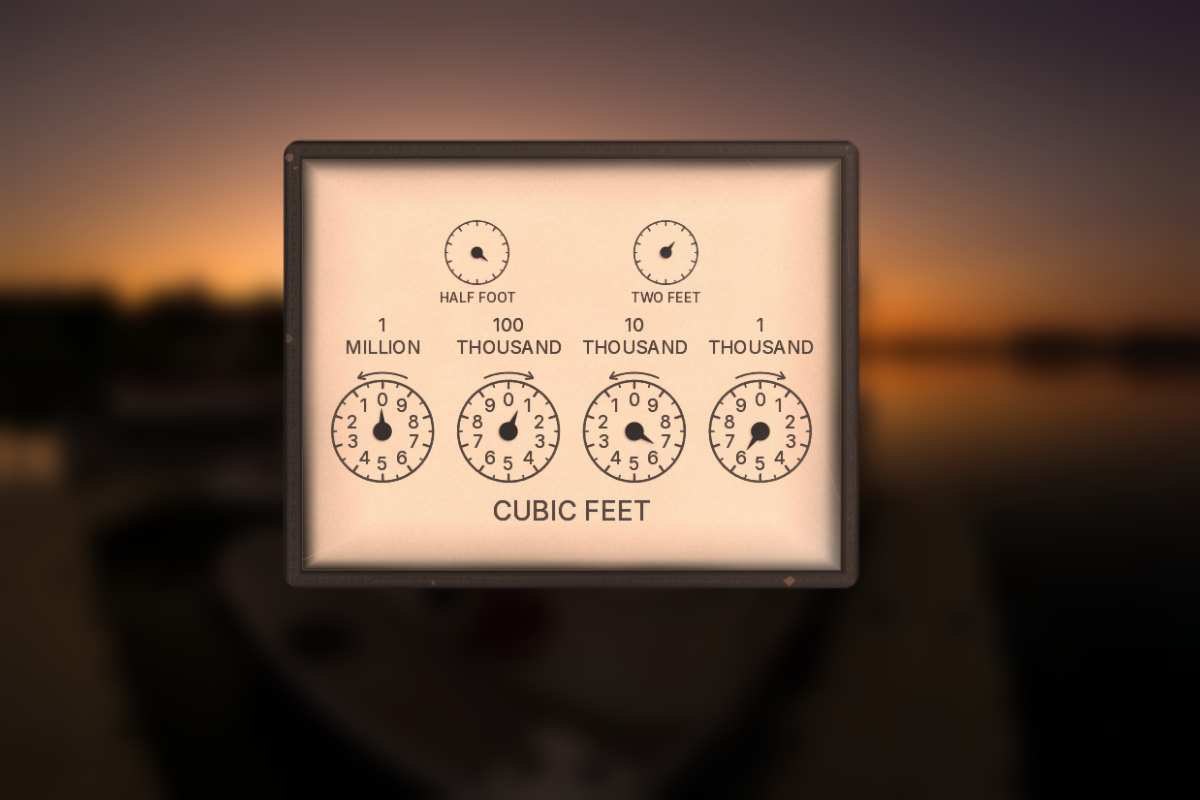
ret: 6600,ft³
